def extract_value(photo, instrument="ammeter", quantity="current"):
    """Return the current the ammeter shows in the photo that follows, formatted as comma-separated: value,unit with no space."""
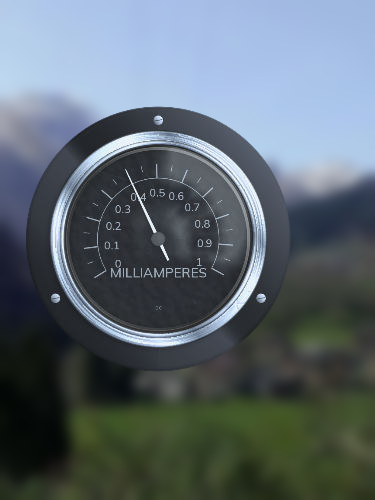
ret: 0.4,mA
